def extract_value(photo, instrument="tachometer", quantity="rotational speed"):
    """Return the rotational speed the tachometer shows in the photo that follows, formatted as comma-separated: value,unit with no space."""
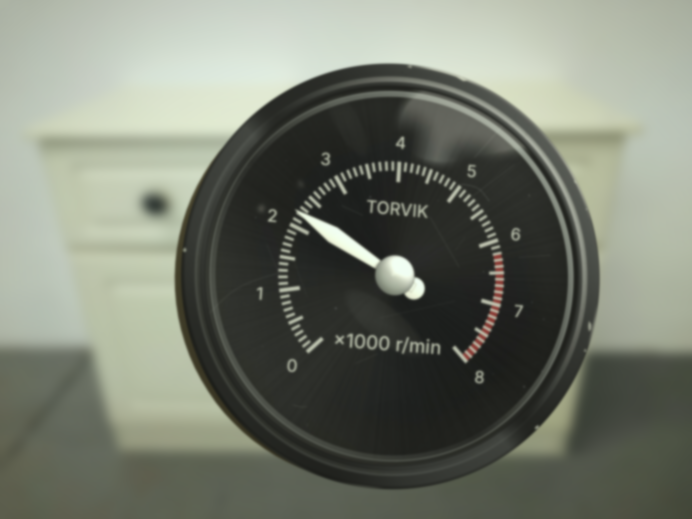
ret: 2200,rpm
